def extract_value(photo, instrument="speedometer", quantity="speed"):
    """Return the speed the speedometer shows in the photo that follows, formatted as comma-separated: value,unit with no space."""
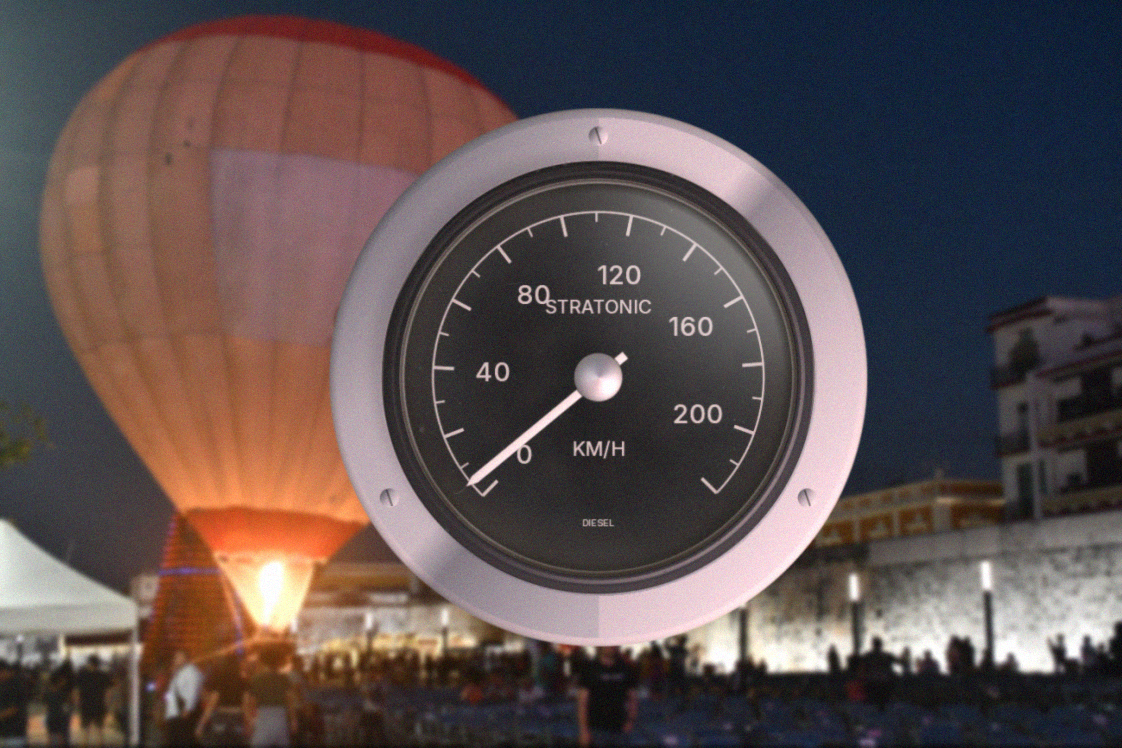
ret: 5,km/h
